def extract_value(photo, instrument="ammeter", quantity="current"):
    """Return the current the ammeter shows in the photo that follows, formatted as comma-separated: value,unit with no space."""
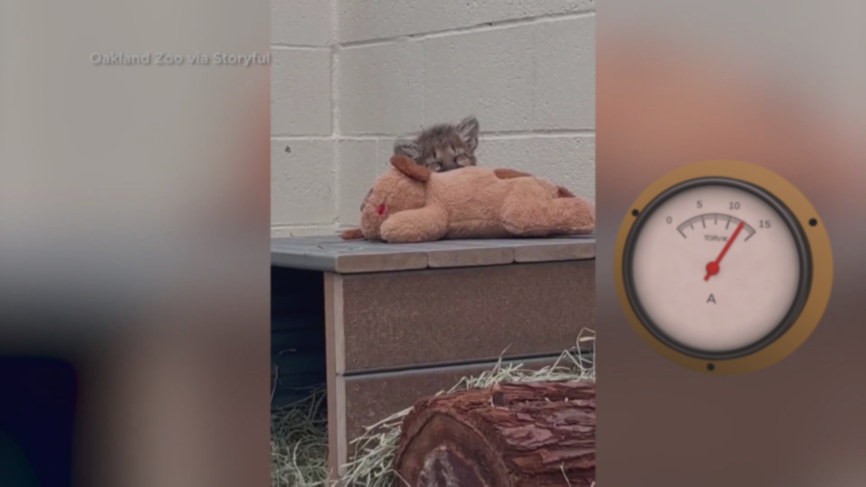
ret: 12.5,A
